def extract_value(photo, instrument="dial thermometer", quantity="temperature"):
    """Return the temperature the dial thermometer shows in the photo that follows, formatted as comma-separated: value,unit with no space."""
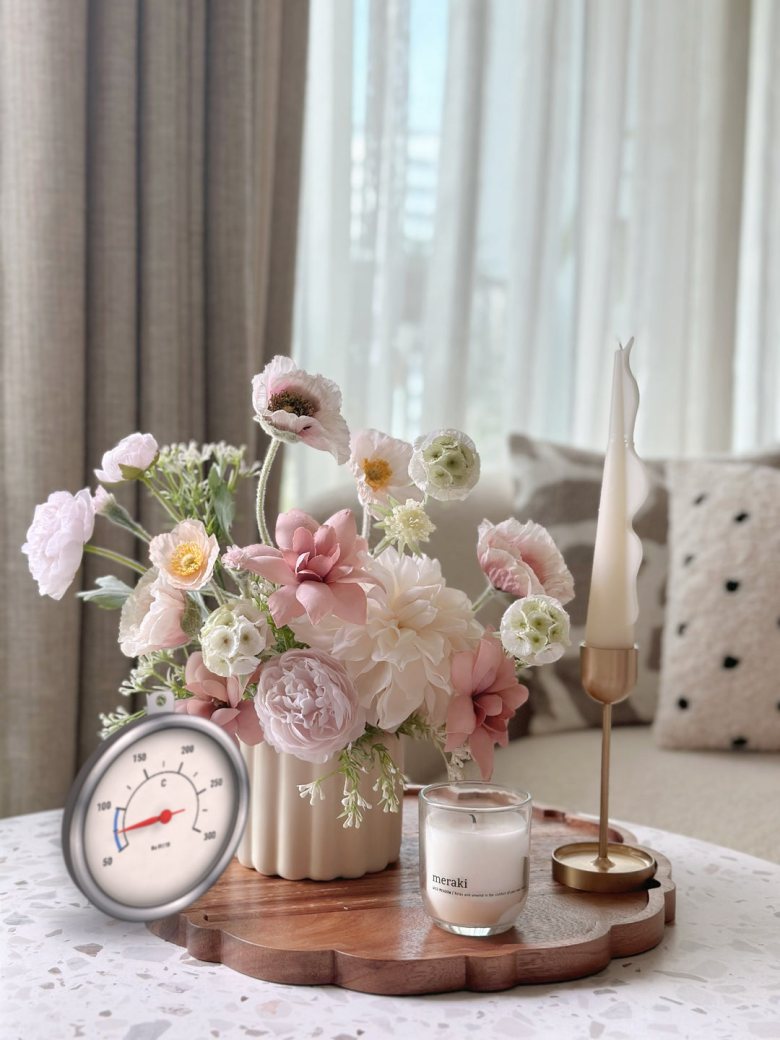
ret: 75,°C
